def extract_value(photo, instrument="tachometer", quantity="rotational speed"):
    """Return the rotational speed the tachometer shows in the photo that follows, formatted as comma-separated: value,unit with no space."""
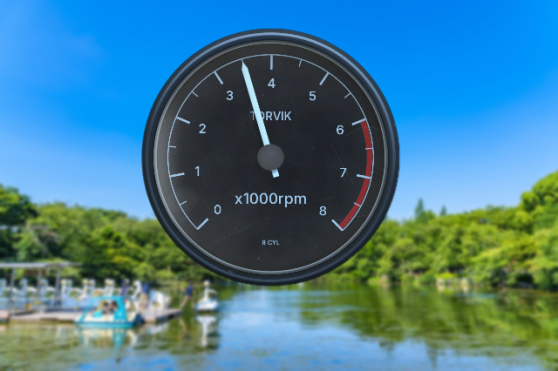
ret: 3500,rpm
